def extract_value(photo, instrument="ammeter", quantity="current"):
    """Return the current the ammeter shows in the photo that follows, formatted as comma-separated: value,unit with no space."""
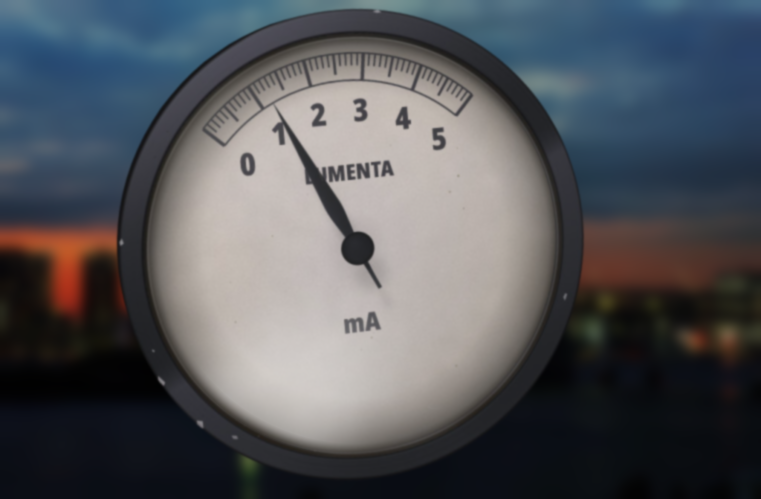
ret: 1.2,mA
